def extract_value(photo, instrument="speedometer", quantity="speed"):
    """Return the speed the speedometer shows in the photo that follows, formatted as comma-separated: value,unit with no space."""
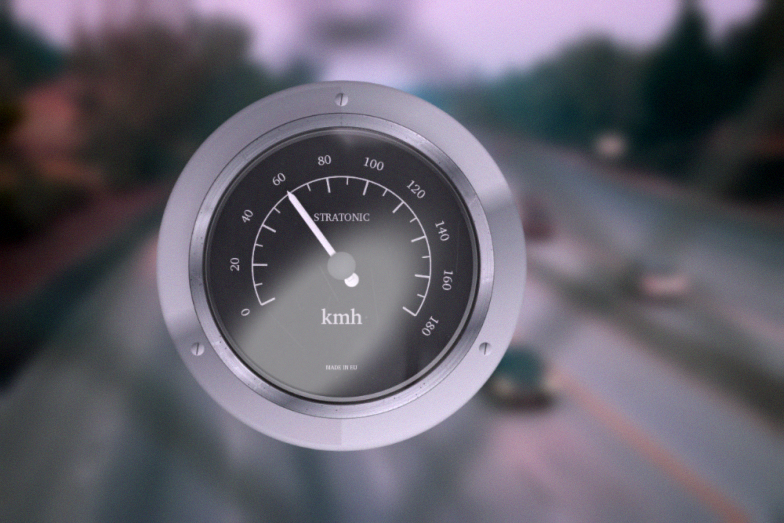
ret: 60,km/h
